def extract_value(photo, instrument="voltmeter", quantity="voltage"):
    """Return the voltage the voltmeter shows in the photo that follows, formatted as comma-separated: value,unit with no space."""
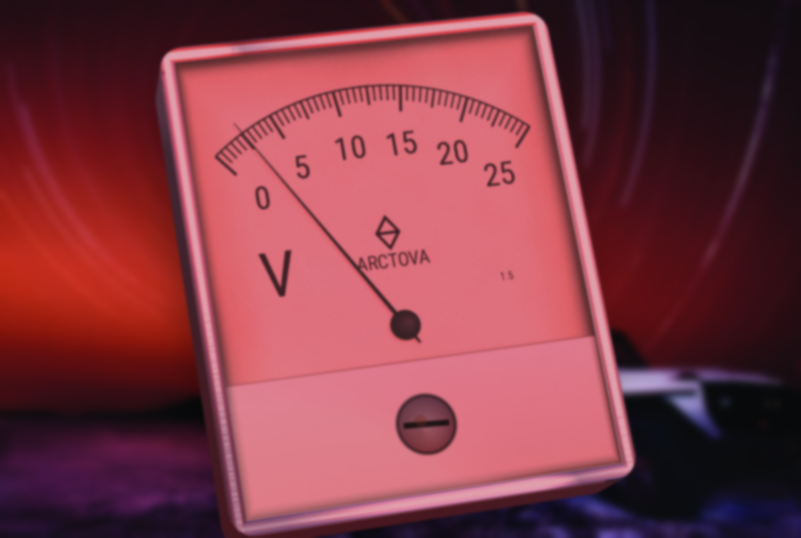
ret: 2.5,V
